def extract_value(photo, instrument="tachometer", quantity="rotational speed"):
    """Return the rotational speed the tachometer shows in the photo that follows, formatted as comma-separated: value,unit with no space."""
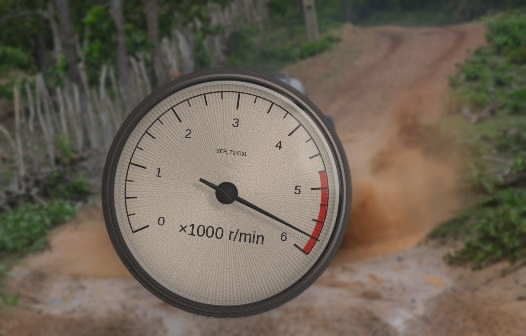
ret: 5750,rpm
